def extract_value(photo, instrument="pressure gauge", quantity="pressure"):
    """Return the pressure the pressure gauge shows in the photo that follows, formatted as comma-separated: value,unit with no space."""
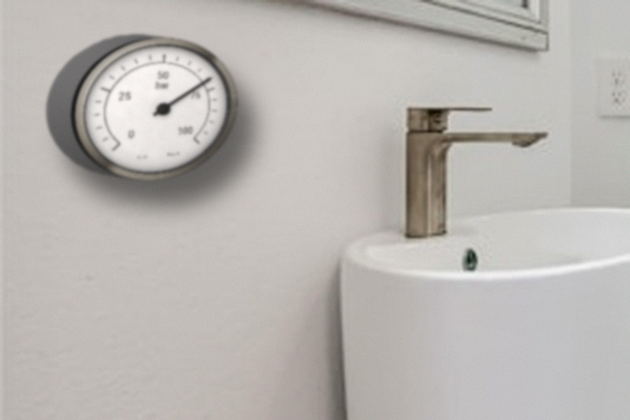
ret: 70,bar
